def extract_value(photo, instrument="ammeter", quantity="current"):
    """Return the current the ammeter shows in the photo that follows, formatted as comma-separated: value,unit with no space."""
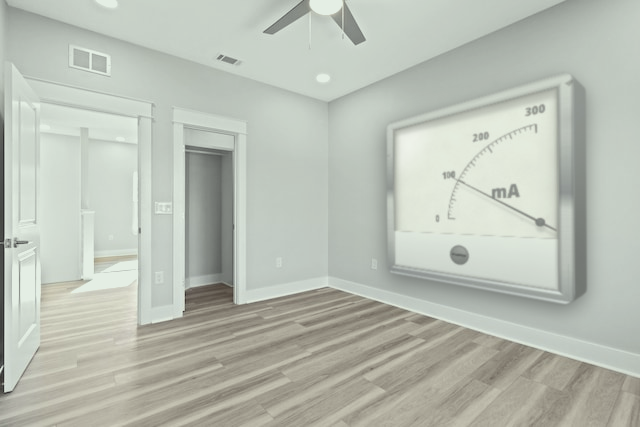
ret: 100,mA
